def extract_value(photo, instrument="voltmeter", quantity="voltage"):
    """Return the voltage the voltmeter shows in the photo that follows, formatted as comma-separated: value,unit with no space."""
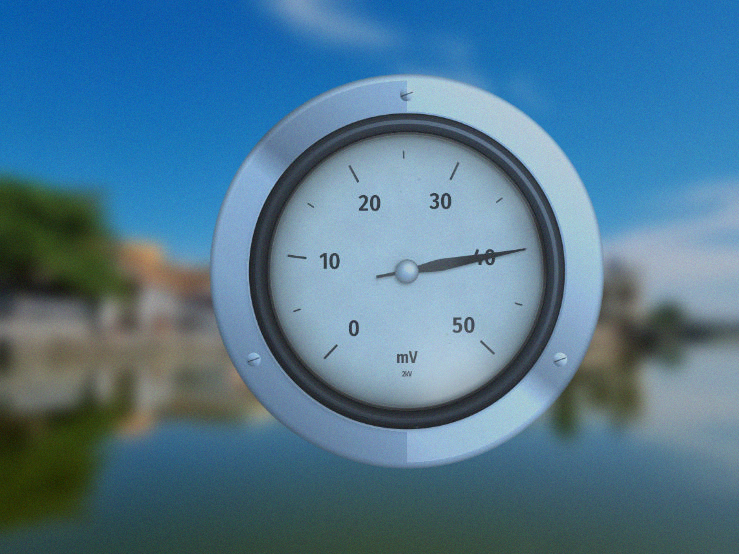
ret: 40,mV
